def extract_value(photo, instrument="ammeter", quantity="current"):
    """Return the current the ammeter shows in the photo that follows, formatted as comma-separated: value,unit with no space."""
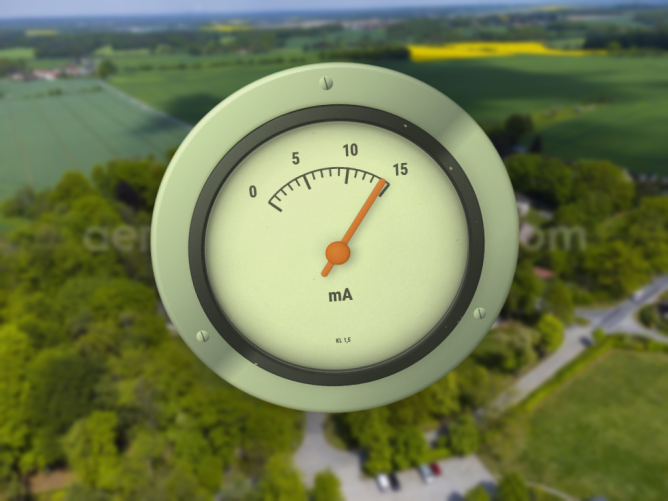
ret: 14,mA
